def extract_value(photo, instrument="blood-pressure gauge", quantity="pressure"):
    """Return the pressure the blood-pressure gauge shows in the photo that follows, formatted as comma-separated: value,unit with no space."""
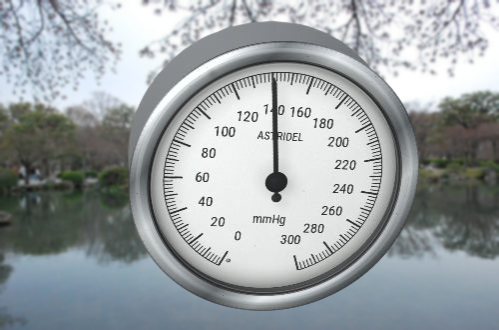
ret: 140,mmHg
